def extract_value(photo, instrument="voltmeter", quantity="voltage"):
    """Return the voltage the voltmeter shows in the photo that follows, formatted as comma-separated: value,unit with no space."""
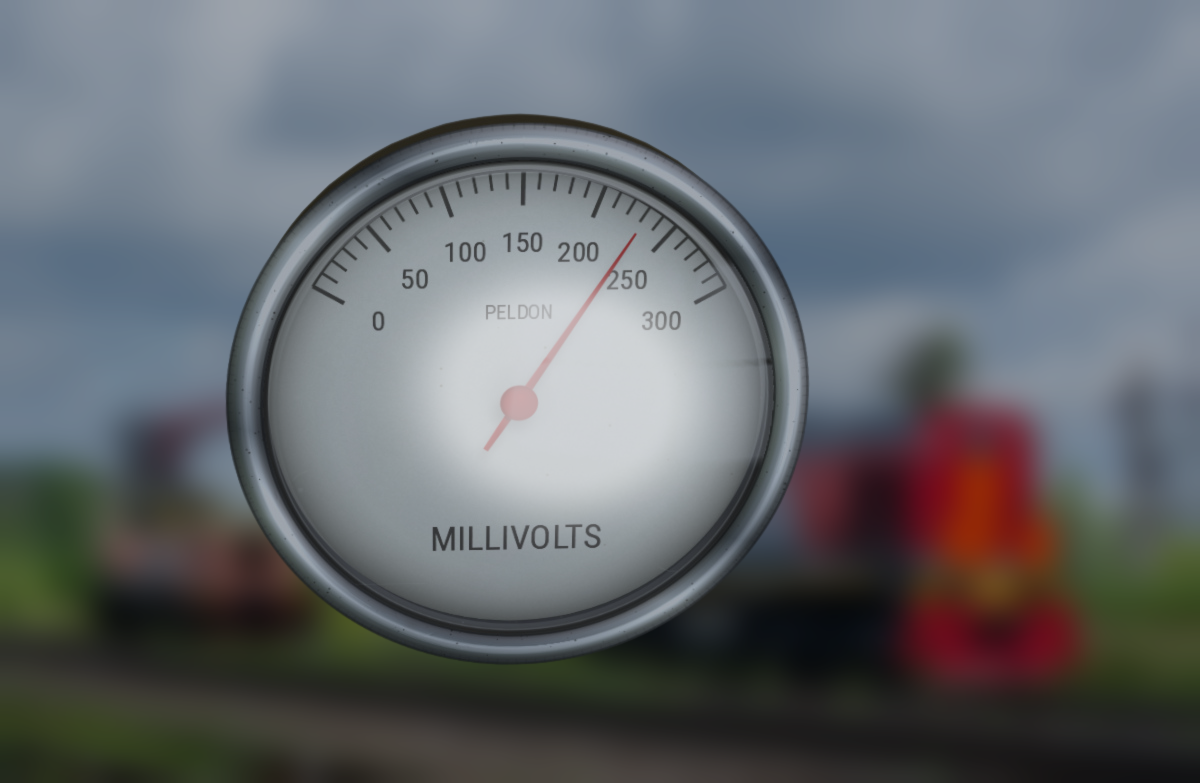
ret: 230,mV
